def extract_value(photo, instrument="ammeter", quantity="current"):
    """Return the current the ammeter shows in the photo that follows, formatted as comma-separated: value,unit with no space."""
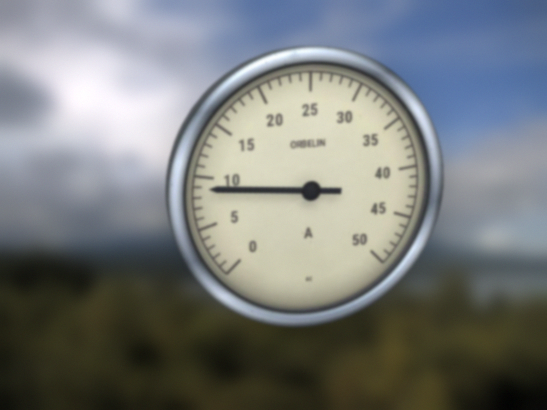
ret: 9,A
